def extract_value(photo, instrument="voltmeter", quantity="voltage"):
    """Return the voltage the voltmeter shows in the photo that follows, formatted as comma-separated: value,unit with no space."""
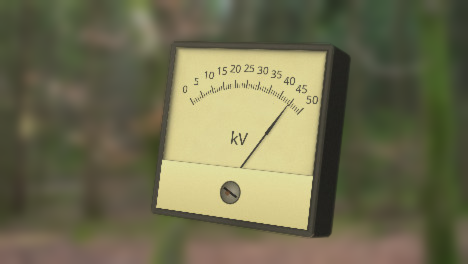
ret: 45,kV
